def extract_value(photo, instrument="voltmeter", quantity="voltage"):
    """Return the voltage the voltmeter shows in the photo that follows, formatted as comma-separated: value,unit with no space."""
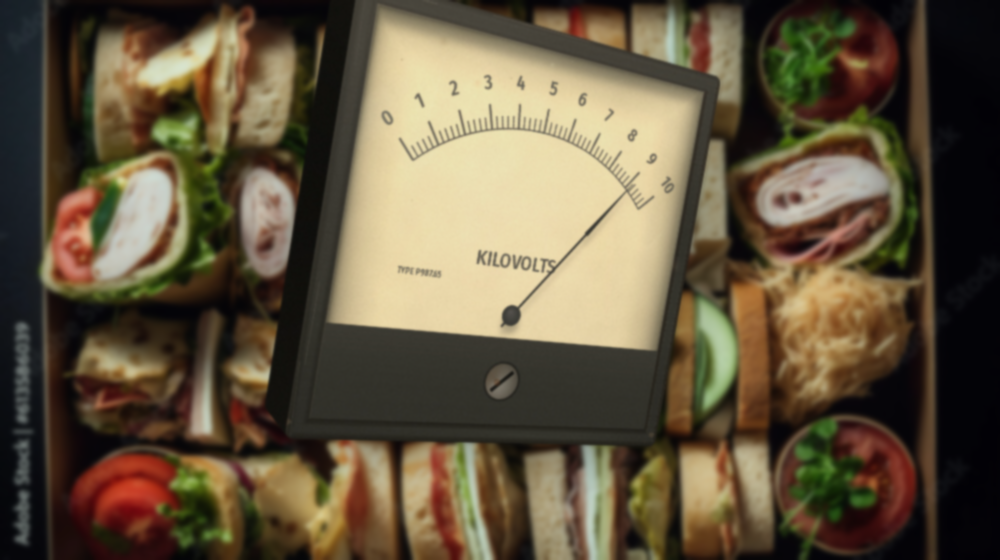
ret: 9,kV
